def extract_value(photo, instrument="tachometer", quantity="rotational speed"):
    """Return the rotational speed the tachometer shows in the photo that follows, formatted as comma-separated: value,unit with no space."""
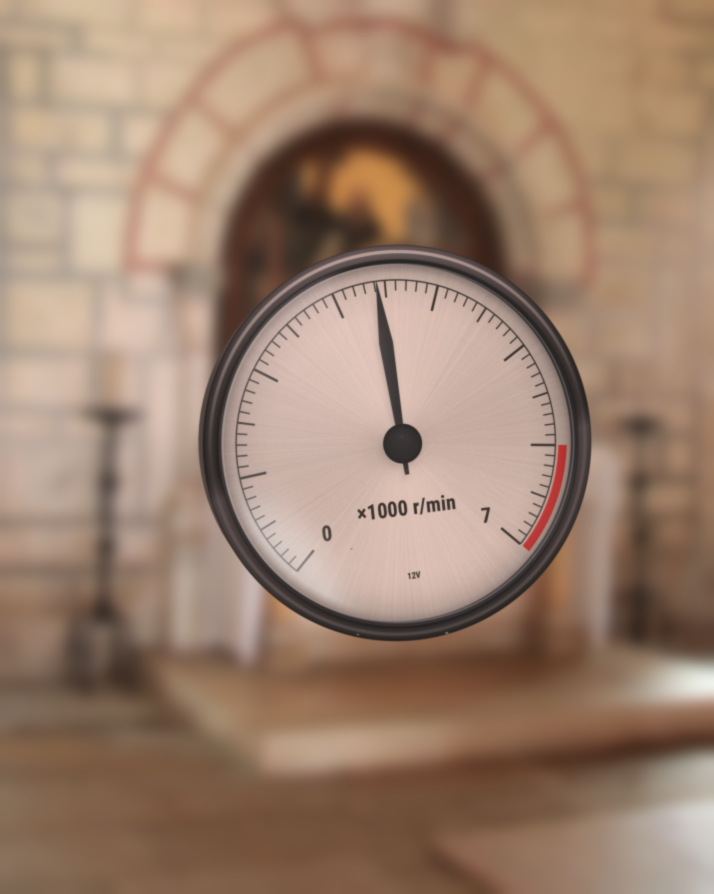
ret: 3400,rpm
